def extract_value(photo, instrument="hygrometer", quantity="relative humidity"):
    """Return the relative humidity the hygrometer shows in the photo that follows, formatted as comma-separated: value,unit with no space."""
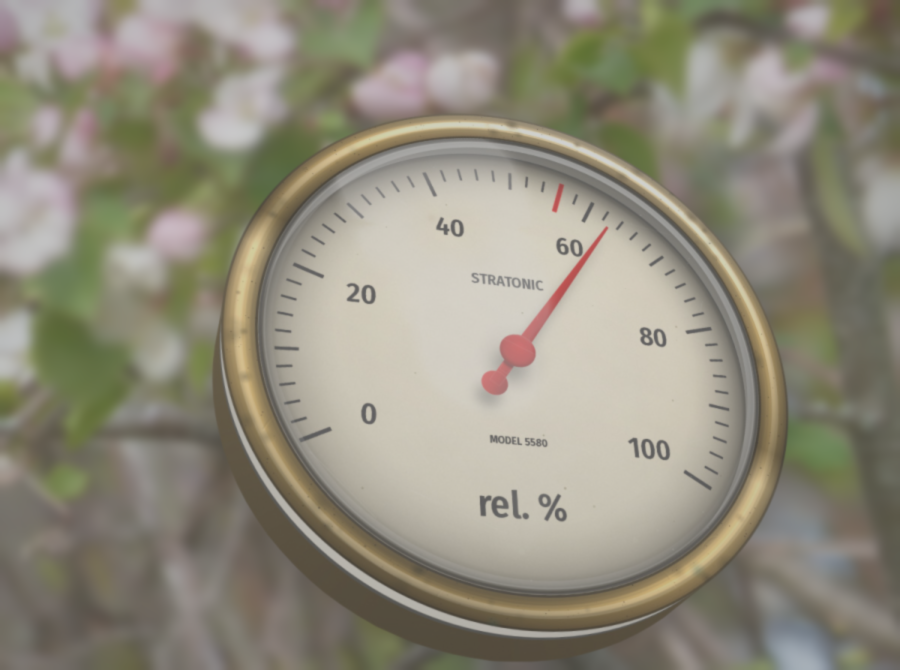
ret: 63,%
